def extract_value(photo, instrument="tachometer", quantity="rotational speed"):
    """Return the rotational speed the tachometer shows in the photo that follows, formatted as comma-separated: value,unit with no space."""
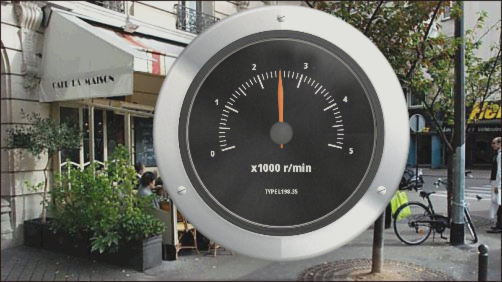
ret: 2500,rpm
